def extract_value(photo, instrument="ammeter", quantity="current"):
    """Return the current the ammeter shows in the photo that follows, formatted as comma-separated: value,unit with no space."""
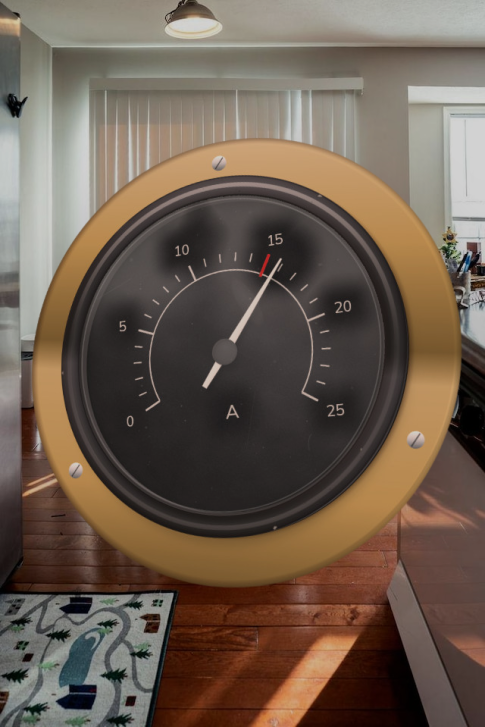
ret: 16,A
